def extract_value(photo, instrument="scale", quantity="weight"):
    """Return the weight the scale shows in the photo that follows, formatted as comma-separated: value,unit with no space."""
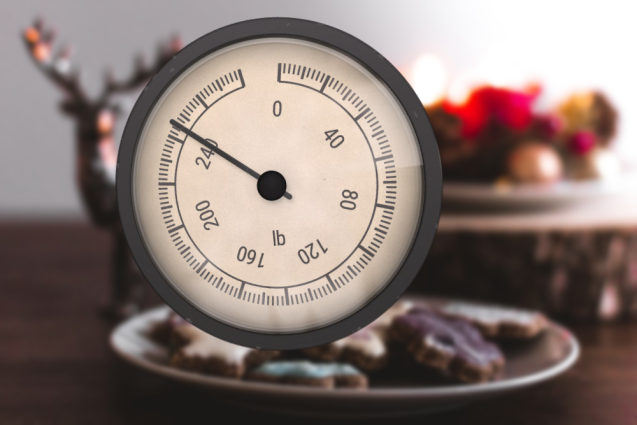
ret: 246,lb
